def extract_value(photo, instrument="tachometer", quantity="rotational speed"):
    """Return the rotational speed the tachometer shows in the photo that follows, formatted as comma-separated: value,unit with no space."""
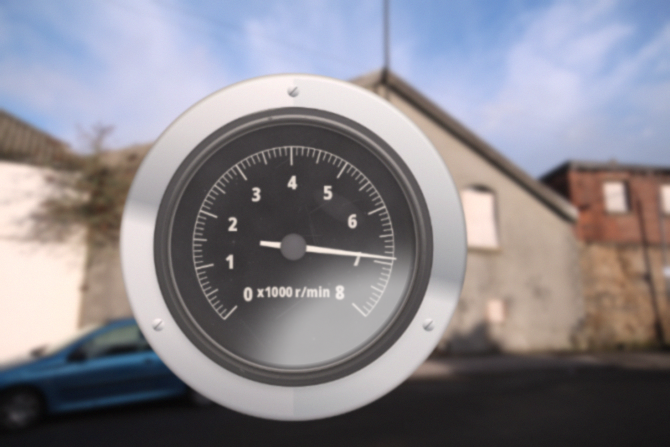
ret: 6900,rpm
